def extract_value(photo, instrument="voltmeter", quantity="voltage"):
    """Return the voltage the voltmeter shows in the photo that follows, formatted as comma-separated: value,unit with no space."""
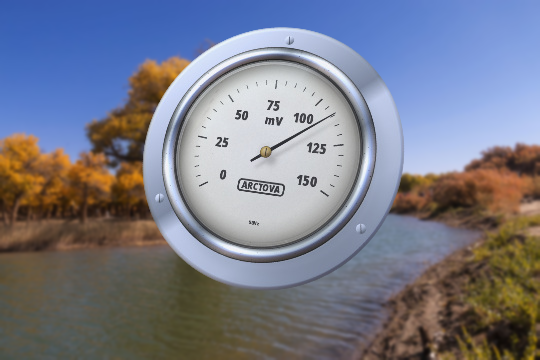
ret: 110,mV
